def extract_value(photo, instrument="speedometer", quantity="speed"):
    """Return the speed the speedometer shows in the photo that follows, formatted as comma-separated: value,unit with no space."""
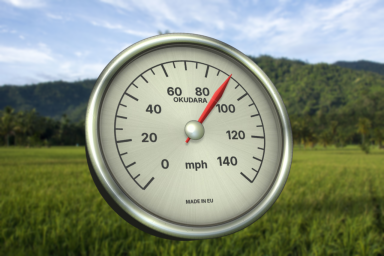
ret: 90,mph
